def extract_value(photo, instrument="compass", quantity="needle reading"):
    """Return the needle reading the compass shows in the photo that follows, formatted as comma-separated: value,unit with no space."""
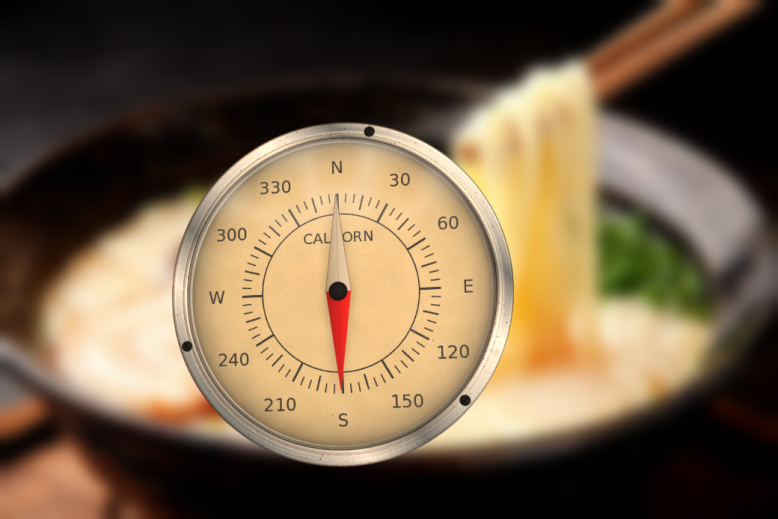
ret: 180,°
